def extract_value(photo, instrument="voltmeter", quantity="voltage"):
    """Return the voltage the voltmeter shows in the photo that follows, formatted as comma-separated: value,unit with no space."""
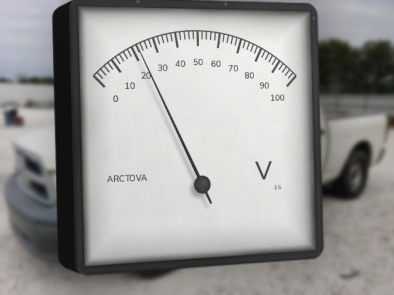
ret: 22,V
